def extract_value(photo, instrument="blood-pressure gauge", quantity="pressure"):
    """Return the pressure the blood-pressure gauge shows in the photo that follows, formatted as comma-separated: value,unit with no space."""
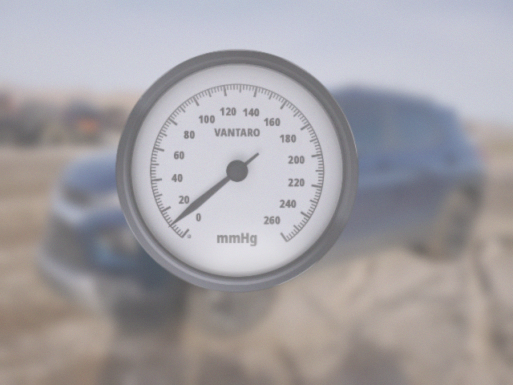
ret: 10,mmHg
